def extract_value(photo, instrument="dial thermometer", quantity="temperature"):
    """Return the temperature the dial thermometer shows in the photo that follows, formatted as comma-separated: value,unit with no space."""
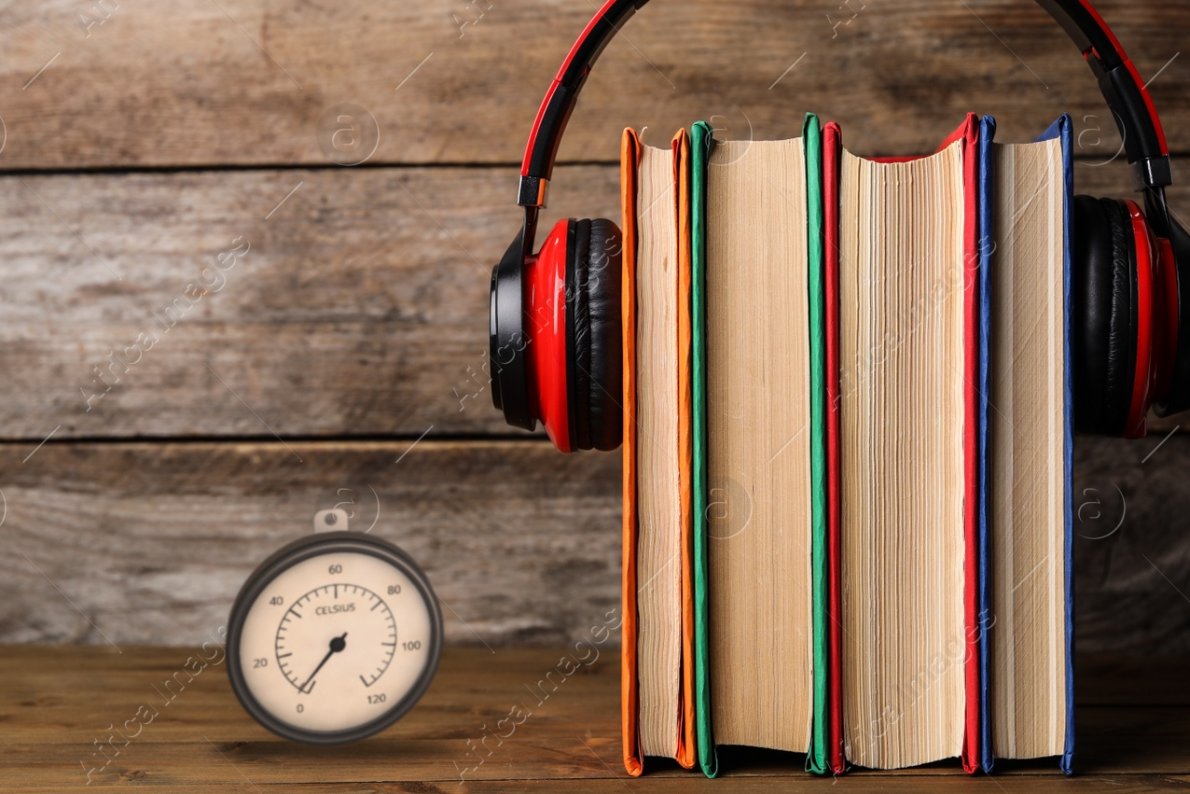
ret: 4,°C
